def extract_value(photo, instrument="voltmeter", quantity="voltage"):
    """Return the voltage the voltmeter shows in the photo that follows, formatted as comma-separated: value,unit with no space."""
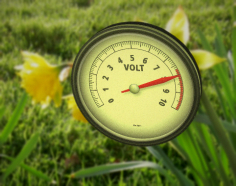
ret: 8,V
